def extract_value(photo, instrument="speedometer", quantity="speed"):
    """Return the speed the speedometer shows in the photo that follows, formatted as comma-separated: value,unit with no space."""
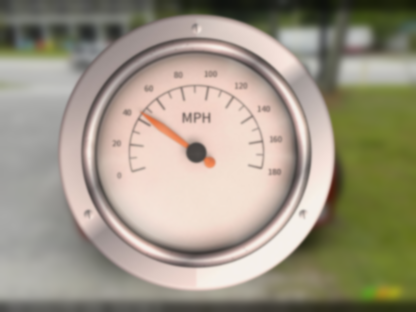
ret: 45,mph
